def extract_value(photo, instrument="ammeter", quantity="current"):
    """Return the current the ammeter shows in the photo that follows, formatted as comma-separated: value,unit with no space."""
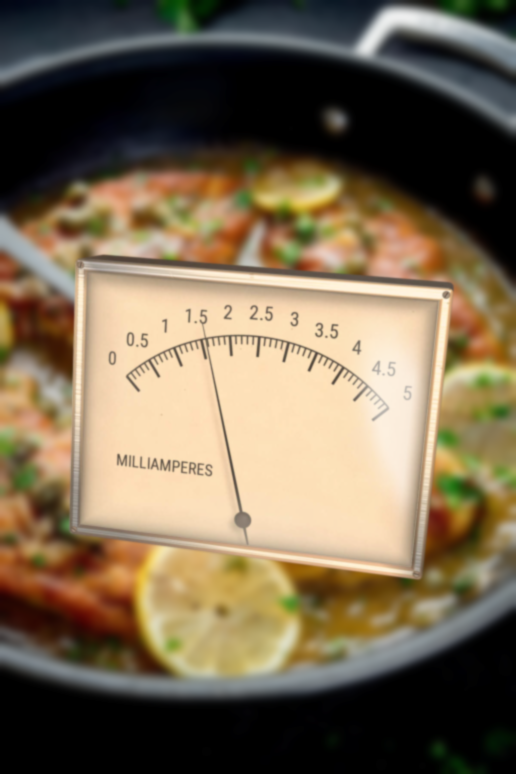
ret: 1.6,mA
